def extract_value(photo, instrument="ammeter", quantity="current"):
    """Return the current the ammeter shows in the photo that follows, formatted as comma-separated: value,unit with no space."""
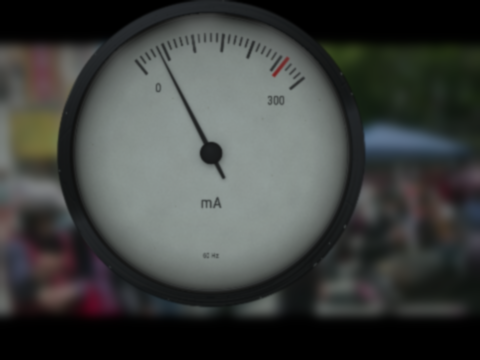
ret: 40,mA
